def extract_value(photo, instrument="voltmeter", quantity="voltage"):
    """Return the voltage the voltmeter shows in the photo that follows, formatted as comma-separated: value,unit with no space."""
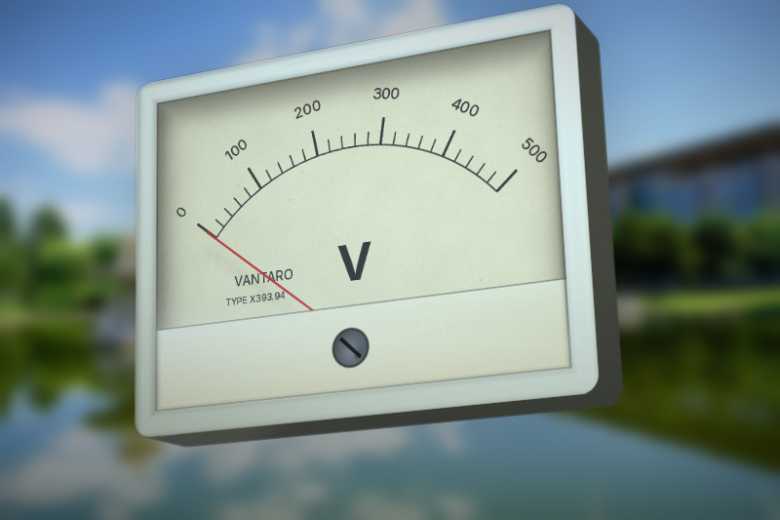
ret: 0,V
